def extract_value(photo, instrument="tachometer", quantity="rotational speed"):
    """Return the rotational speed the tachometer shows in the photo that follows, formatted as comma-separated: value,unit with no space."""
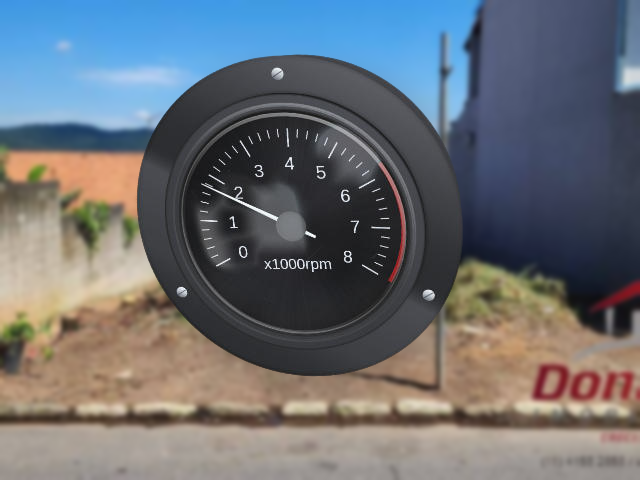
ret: 1800,rpm
